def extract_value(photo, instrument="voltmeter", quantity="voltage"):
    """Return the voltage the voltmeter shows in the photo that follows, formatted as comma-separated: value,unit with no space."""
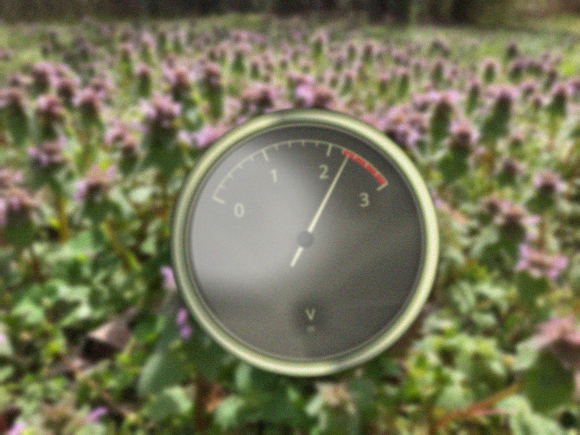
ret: 2.3,V
